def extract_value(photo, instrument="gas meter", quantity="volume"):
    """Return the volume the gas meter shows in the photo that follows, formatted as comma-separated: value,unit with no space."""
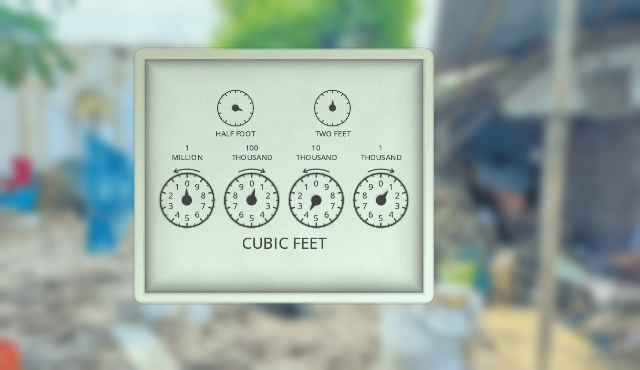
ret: 4100,ft³
